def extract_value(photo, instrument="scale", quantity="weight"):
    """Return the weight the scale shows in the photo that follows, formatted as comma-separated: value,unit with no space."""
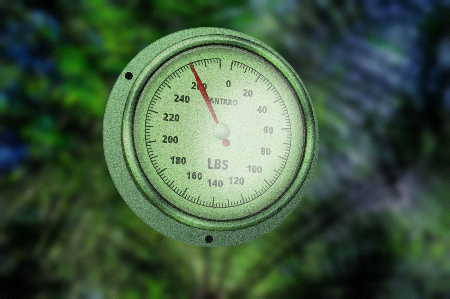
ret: 260,lb
